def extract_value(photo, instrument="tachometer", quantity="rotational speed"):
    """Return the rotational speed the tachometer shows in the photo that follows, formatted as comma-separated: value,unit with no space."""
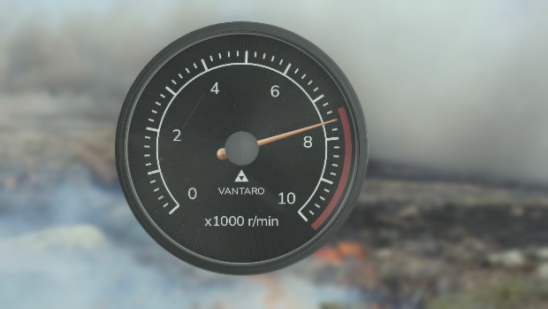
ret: 7600,rpm
